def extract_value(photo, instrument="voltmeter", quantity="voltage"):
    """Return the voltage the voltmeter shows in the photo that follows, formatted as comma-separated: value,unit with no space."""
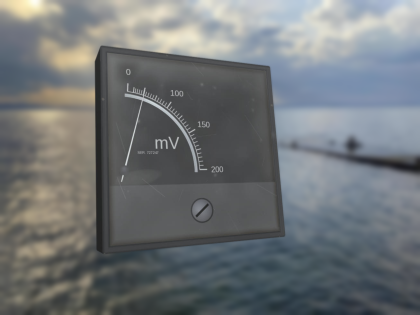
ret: 50,mV
